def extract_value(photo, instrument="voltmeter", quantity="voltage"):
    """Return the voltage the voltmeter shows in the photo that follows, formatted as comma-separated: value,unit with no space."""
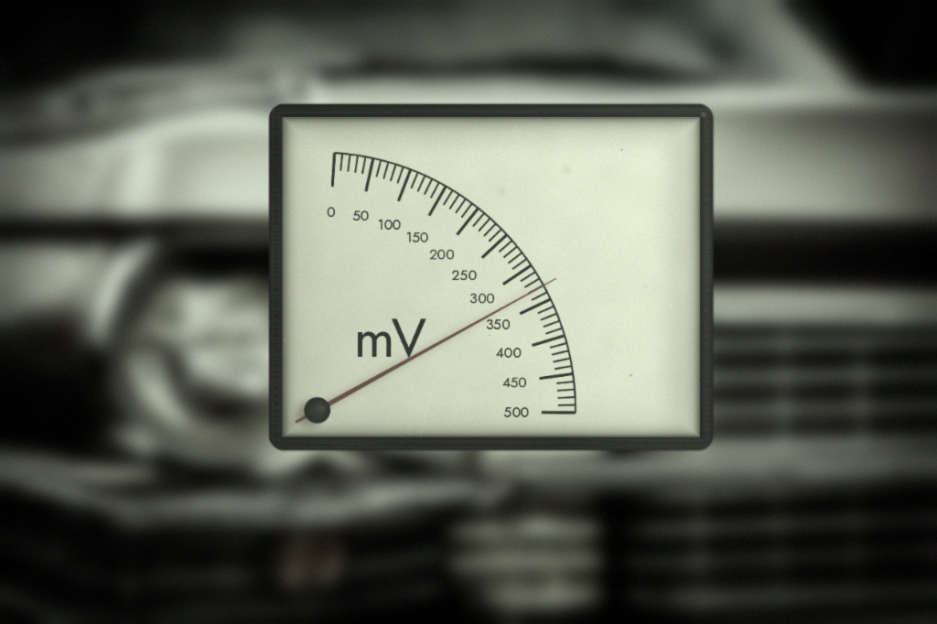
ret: 330,mV
